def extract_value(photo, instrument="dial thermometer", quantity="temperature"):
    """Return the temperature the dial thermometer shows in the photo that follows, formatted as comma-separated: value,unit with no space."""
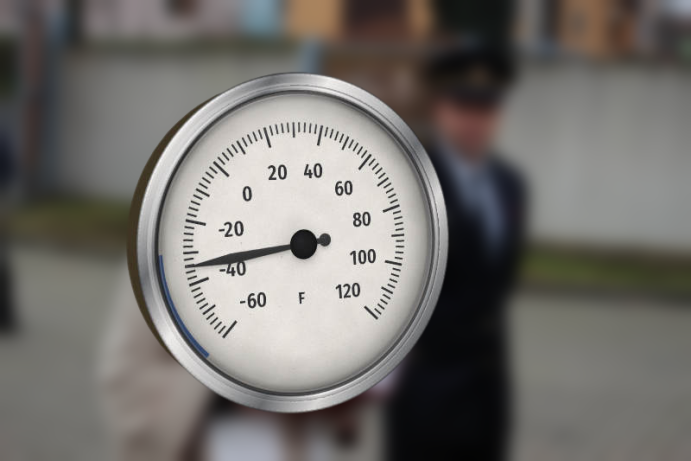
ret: -34,°F
